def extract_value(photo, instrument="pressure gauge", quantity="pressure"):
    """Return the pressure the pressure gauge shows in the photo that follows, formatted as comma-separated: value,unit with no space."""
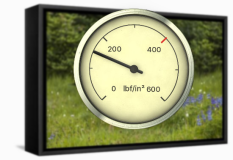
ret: 150,psi
